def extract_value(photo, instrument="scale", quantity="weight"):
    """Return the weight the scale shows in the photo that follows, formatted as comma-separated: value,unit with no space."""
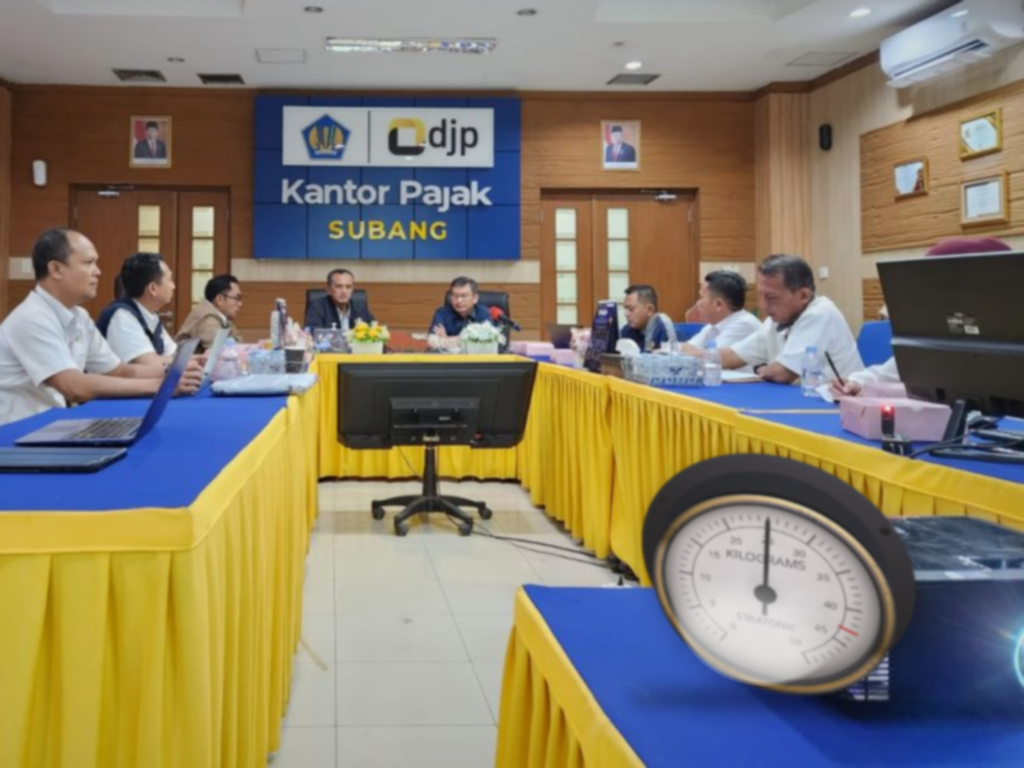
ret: 25,kg
